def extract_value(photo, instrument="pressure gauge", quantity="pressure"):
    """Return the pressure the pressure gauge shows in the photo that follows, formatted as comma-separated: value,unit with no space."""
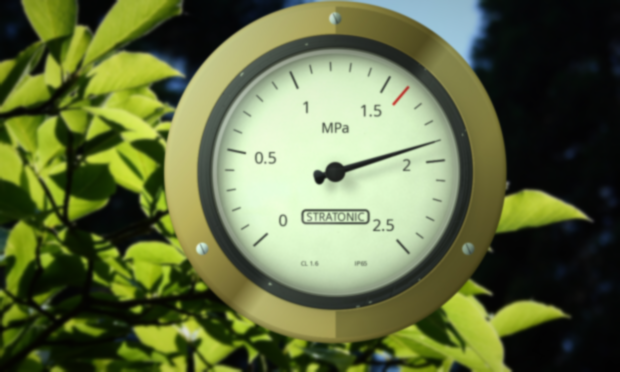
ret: 1.9,MPa
